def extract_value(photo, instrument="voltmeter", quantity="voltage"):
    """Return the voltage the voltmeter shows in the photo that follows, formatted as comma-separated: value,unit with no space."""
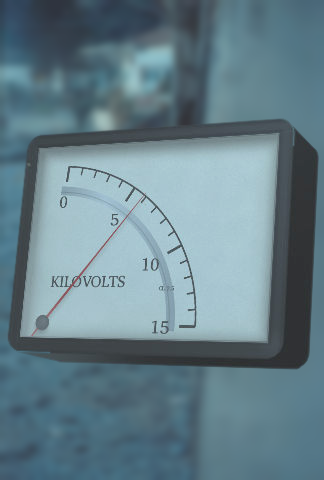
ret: 6,kV
